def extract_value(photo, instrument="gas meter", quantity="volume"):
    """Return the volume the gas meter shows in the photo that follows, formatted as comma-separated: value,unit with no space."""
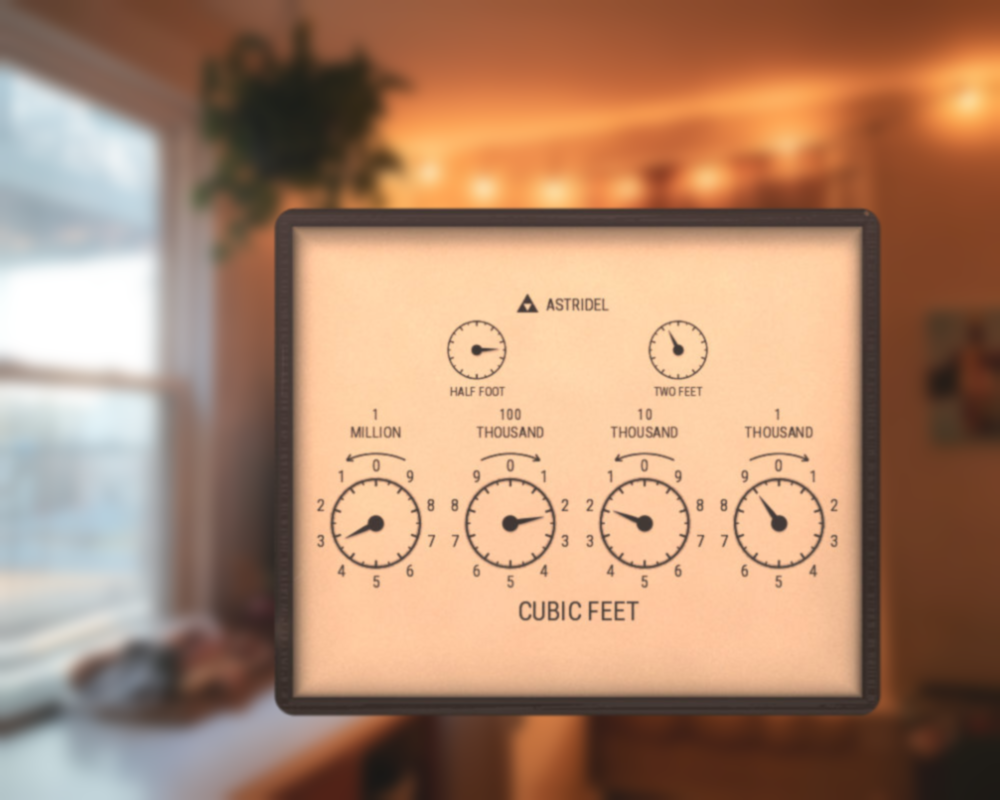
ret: 321900,ft³
